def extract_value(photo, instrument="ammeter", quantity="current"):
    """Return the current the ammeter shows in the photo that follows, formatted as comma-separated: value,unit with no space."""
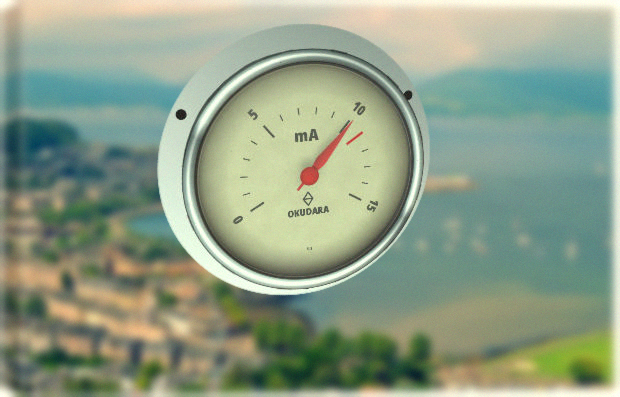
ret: 10,mA
